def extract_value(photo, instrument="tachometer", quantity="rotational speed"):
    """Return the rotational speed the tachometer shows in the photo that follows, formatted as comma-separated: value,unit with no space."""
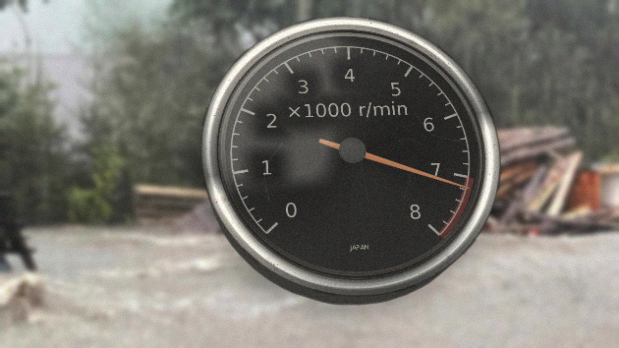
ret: 7200,rpm
